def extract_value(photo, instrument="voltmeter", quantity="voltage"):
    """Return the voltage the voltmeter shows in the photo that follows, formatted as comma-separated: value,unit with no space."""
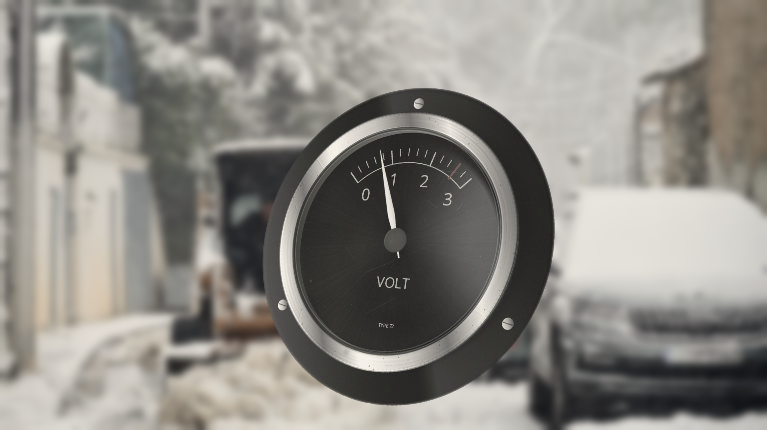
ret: 0.8,V
